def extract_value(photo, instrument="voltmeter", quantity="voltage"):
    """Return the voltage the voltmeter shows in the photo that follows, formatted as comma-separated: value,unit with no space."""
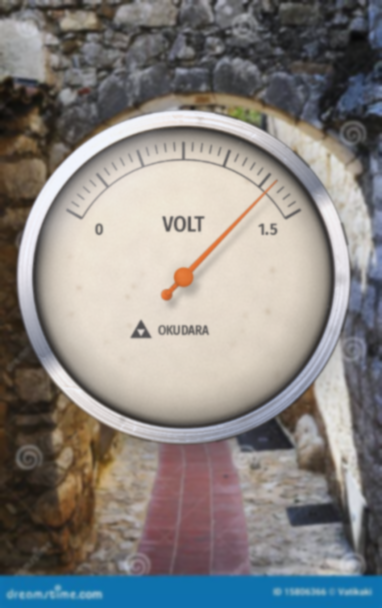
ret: 1.3,V
